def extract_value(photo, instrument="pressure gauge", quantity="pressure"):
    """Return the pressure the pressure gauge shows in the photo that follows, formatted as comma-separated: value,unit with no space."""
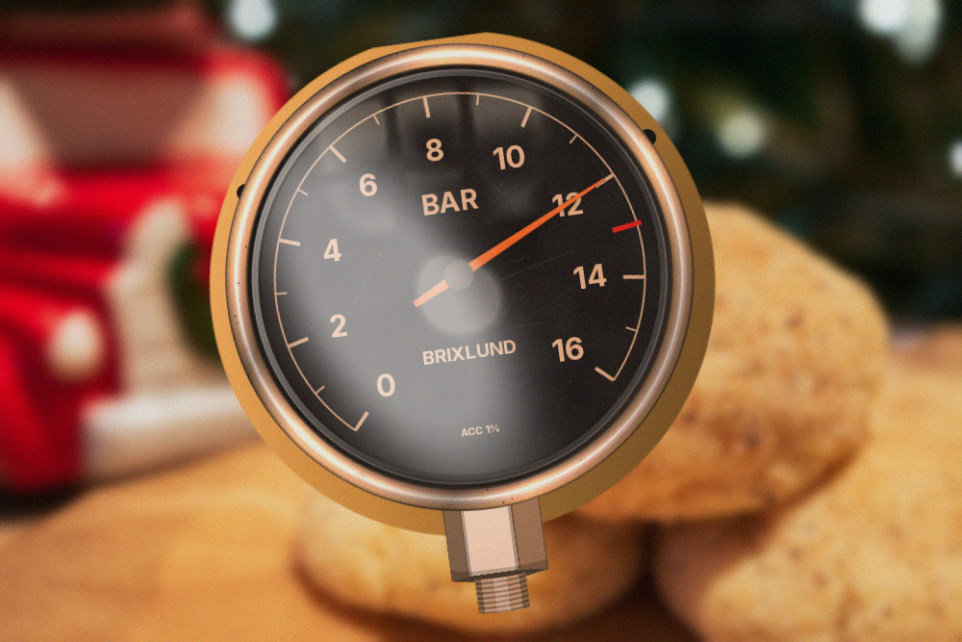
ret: 12,bar
